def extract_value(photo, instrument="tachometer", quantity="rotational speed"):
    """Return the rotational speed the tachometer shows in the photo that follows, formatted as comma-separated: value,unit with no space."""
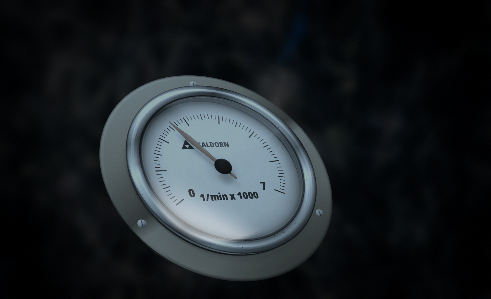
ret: 2500,rpm
